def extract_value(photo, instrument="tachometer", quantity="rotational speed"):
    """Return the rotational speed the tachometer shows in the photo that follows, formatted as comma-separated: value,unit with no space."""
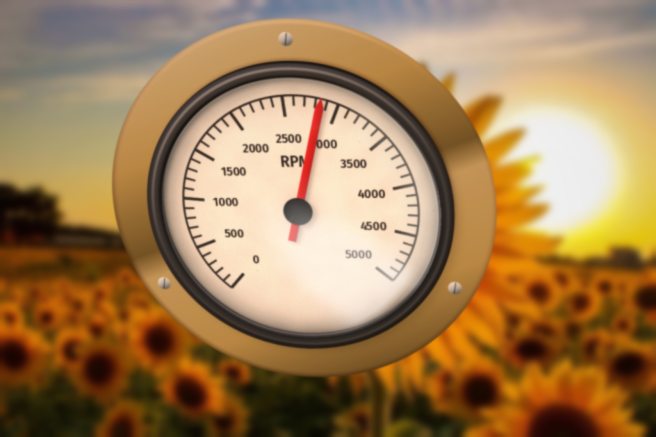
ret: 2850,rpm
